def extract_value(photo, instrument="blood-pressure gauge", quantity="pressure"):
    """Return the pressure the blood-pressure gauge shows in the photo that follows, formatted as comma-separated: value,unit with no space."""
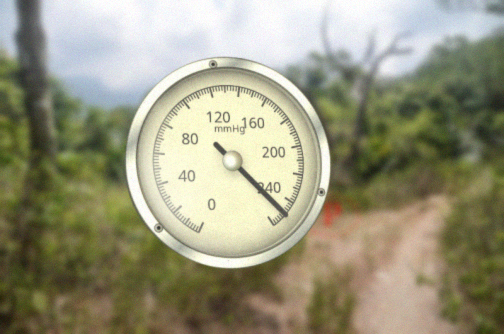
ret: 250,mmHg
